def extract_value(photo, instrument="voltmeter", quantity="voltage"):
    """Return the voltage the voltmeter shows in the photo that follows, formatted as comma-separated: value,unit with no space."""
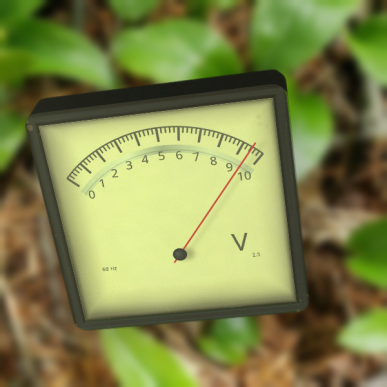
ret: 9.4,V
